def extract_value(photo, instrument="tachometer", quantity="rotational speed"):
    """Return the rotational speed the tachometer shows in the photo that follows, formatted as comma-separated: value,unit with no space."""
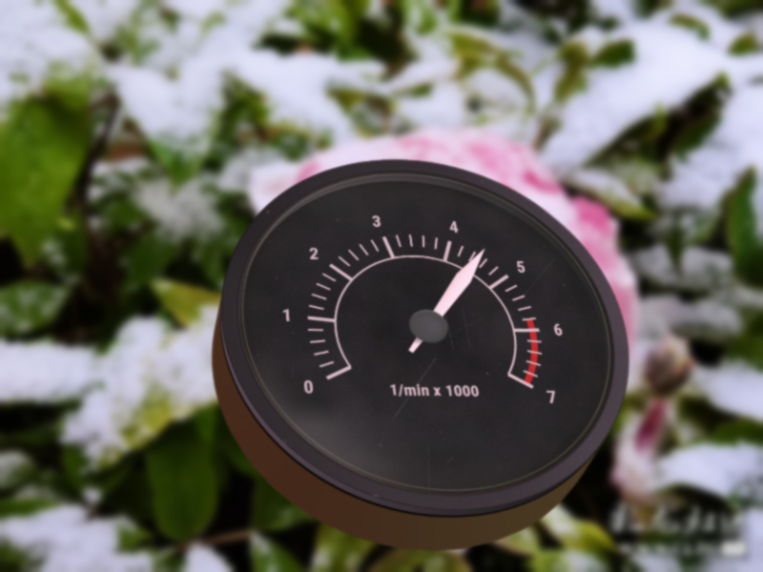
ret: 4500,rpm
